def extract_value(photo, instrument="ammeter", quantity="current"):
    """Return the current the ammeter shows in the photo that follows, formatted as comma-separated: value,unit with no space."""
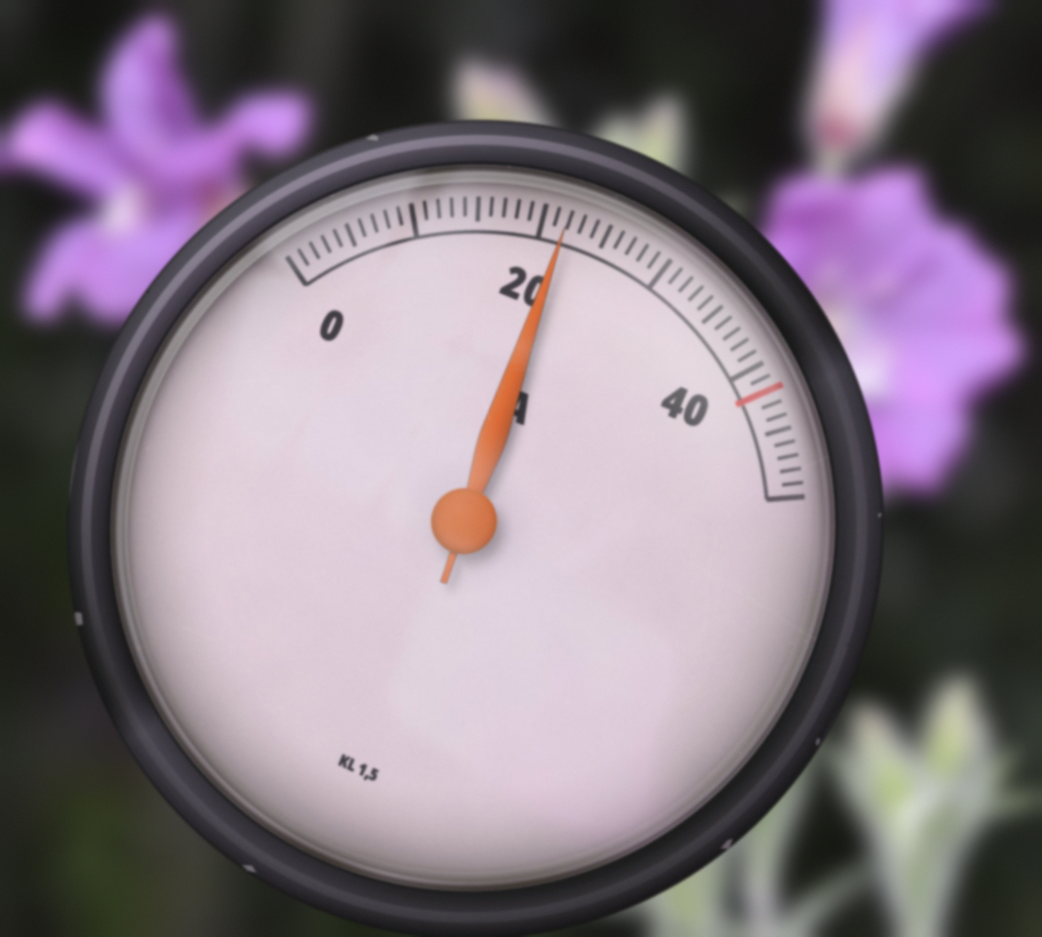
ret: 22,A
